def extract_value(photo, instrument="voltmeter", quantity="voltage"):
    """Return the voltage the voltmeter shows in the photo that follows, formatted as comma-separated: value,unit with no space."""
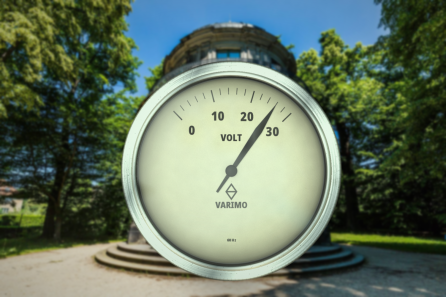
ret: 26,V
